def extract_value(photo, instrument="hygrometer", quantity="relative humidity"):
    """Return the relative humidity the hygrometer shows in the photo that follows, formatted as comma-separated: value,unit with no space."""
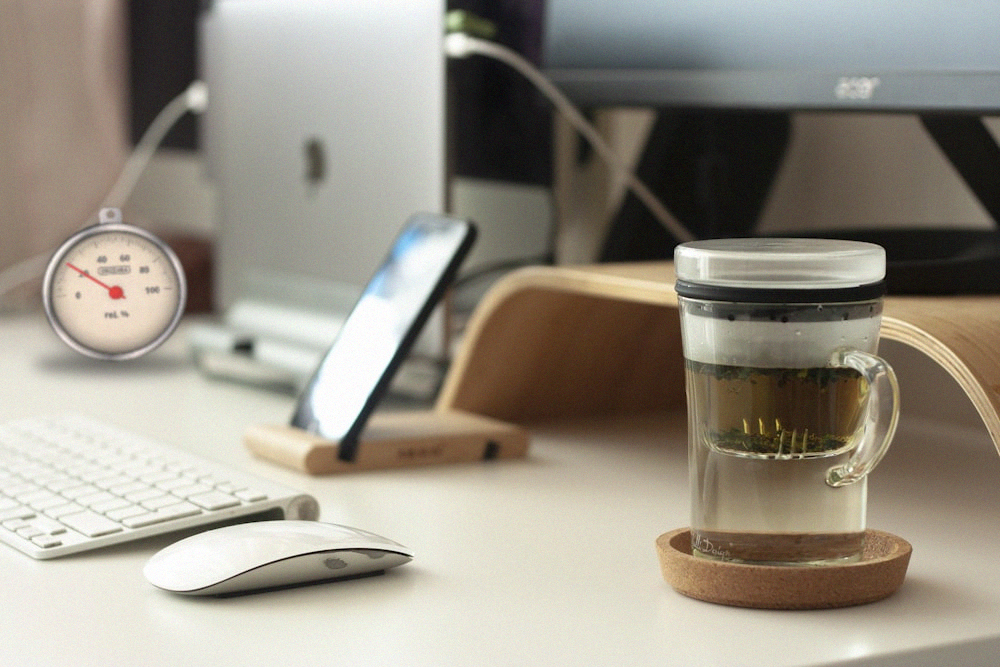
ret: 20,%
